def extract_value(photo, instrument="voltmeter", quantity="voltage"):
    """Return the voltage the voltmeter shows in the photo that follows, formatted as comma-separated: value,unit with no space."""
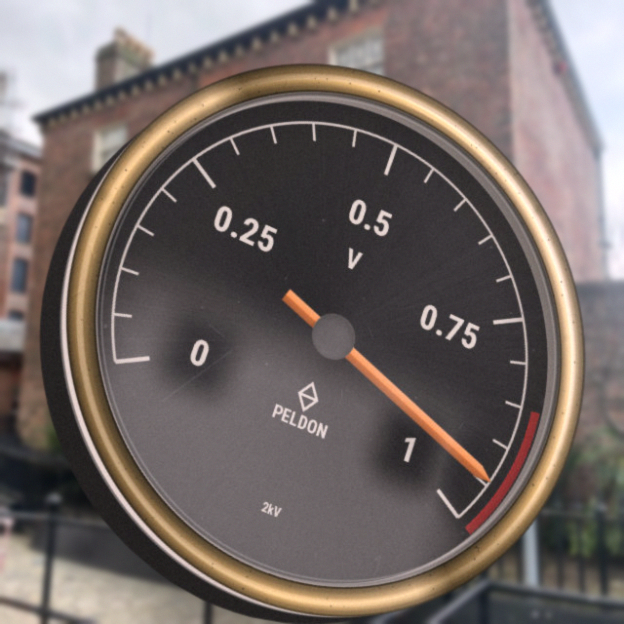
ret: 0.95,V
